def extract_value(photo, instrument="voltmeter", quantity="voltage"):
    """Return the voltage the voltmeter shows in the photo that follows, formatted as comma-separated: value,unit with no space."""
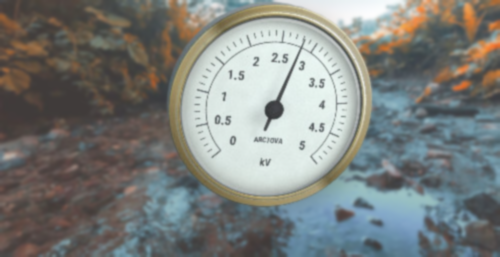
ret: 2.8,kV
